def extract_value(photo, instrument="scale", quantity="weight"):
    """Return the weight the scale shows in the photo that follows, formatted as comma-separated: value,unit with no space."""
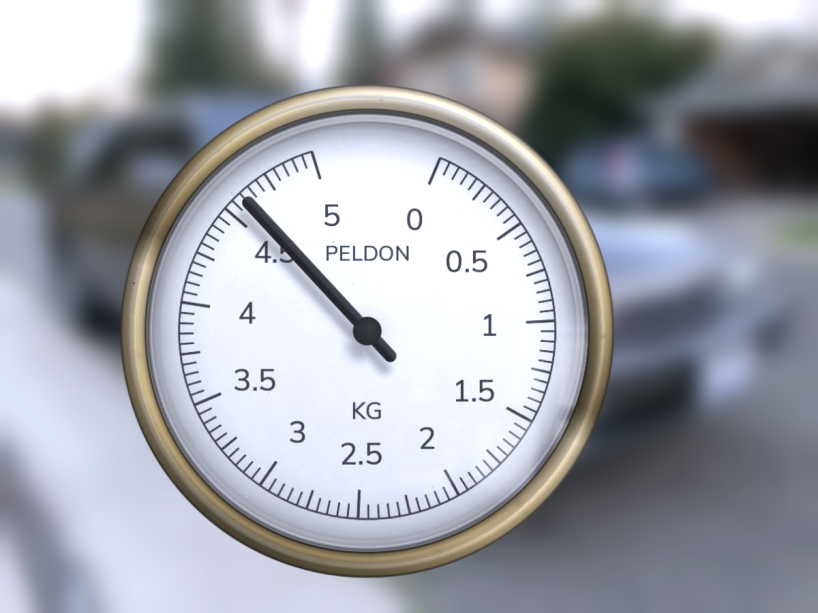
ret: 4.6,kg
